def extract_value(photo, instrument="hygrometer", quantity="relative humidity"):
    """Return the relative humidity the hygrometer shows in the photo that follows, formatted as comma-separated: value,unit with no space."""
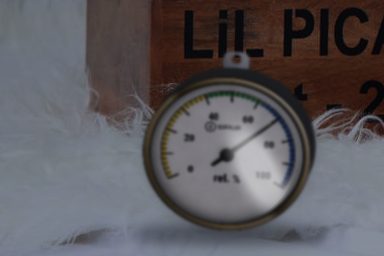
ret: 70,%
